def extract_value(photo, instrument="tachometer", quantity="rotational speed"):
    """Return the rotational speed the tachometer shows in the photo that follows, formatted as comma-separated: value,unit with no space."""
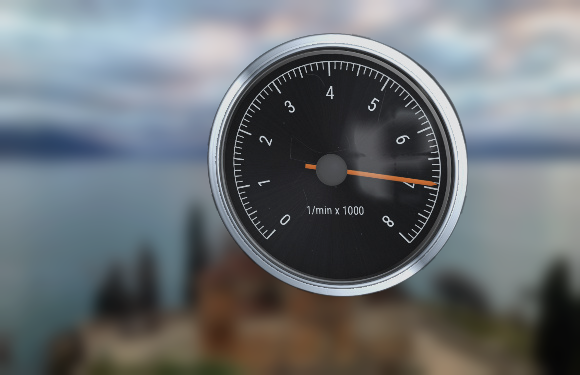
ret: 6900,rpm
